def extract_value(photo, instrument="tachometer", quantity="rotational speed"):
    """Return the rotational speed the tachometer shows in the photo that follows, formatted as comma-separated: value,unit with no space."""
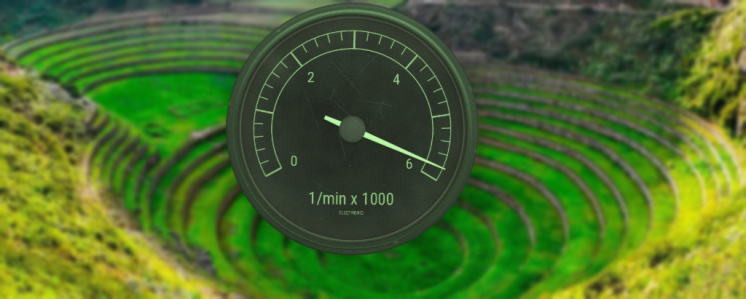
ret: 5800,rpm
